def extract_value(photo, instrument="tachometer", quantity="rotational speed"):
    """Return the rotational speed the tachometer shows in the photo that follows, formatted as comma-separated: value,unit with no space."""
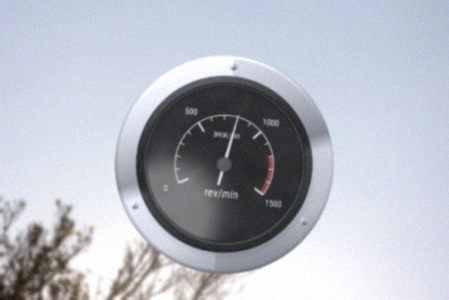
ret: 800,rpm
